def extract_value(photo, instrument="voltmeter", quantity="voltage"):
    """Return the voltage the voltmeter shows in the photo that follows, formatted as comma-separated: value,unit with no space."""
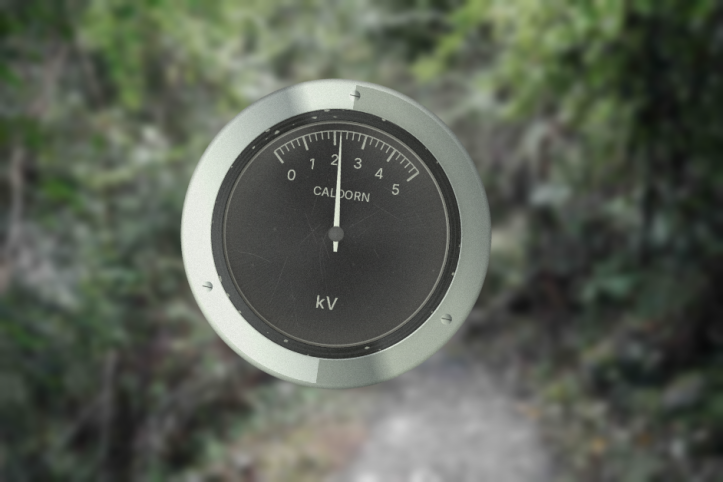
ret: 2.2,kV
